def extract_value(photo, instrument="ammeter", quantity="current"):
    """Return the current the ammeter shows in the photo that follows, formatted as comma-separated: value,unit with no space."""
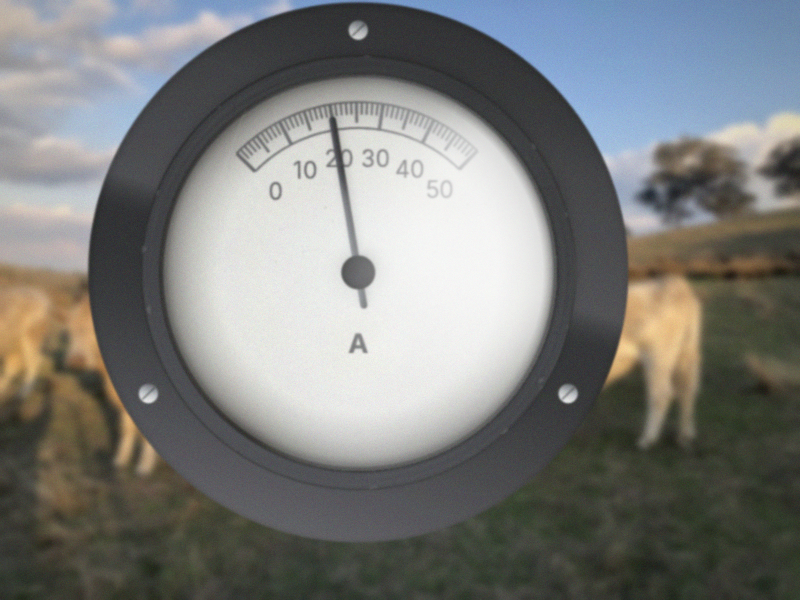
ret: 20,A
